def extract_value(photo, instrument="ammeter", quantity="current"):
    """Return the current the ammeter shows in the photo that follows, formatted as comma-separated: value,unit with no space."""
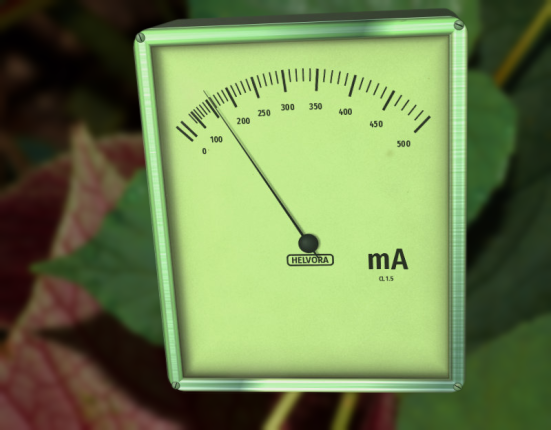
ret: 160,mA
